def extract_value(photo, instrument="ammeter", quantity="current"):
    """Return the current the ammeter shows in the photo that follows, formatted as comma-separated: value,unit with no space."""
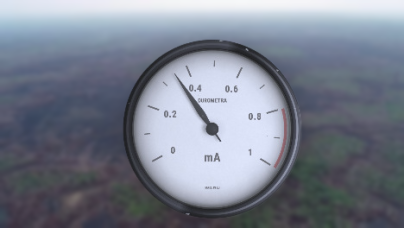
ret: 0.35,mA
